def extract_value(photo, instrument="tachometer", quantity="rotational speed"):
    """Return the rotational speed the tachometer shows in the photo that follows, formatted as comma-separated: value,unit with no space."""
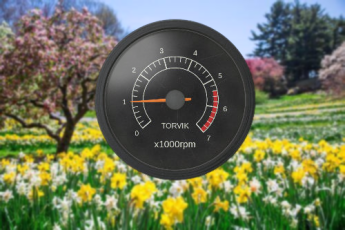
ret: 1000,rpm
